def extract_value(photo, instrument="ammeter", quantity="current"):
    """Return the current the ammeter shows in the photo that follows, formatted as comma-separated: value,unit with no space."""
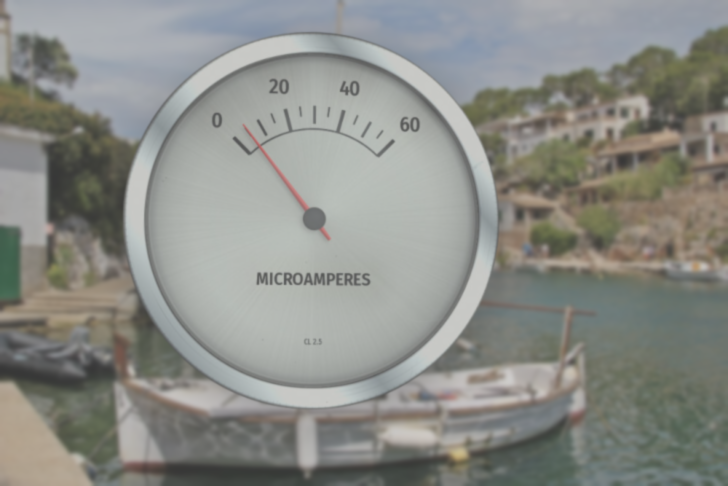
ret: 5,µA
